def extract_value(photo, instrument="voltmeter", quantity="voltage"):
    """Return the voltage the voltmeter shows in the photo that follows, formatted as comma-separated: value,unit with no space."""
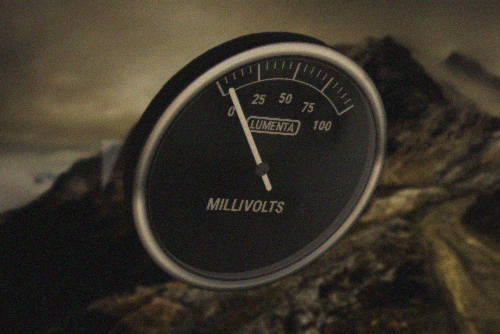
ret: 5,mV
